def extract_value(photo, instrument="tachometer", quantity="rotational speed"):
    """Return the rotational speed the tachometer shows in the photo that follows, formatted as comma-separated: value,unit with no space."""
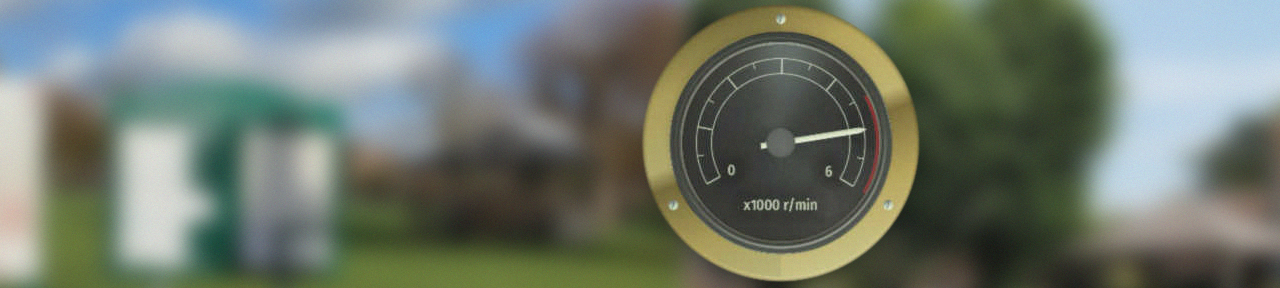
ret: 5000,rpm
